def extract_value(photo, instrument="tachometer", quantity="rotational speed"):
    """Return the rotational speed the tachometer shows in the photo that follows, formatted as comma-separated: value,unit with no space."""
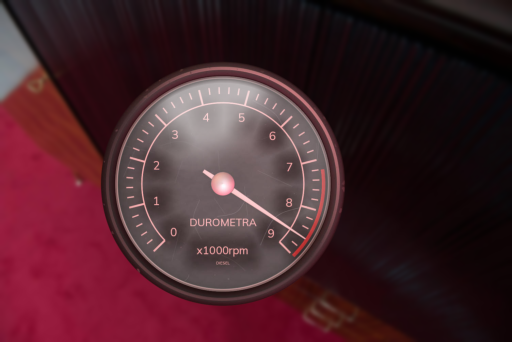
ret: 8600,rpm
